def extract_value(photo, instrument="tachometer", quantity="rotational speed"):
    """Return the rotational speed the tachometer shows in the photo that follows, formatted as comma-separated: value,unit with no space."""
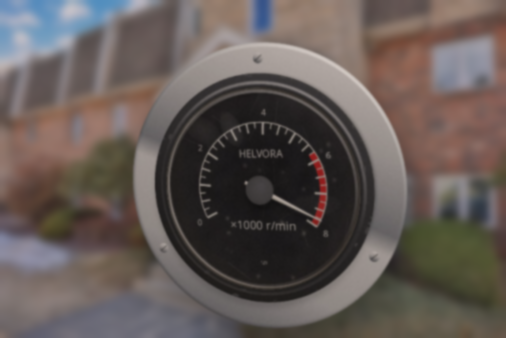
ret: 7750,rpm
